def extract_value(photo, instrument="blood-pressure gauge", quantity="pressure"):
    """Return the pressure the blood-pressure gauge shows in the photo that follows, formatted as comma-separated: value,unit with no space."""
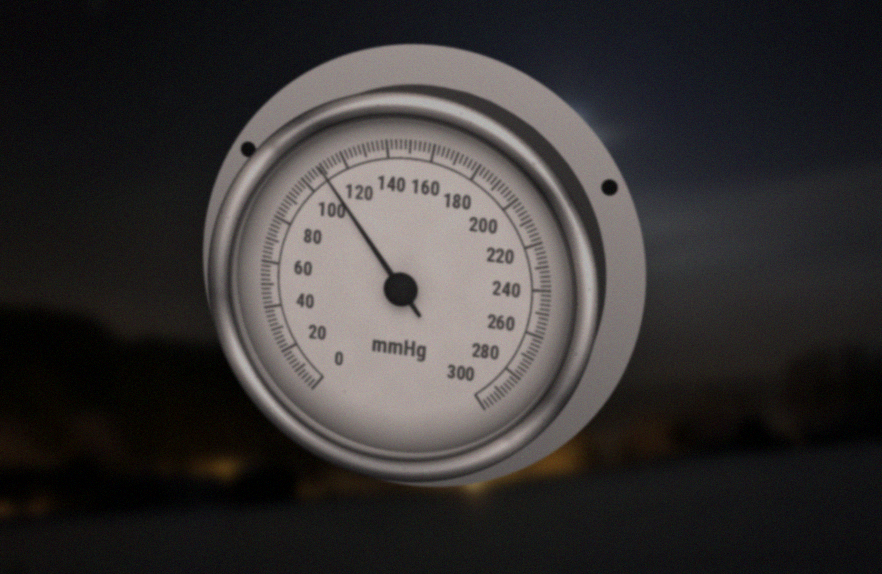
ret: 110,mmHg
